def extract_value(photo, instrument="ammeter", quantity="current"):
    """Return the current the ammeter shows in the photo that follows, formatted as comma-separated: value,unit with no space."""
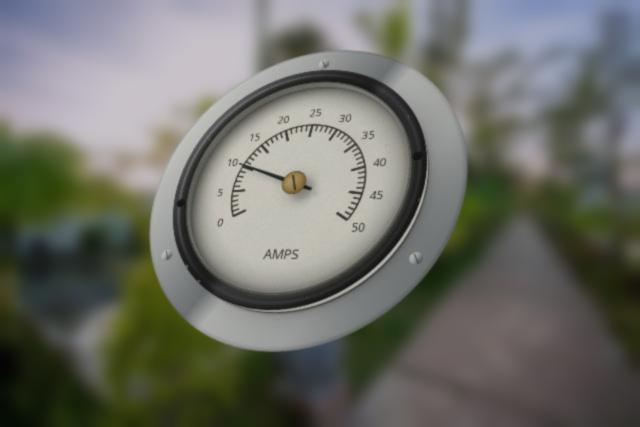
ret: 10,A
